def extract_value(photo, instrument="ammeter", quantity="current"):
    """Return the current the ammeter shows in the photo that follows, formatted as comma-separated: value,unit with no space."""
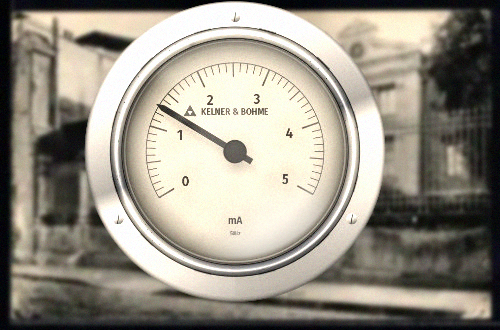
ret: 1.3,mA
